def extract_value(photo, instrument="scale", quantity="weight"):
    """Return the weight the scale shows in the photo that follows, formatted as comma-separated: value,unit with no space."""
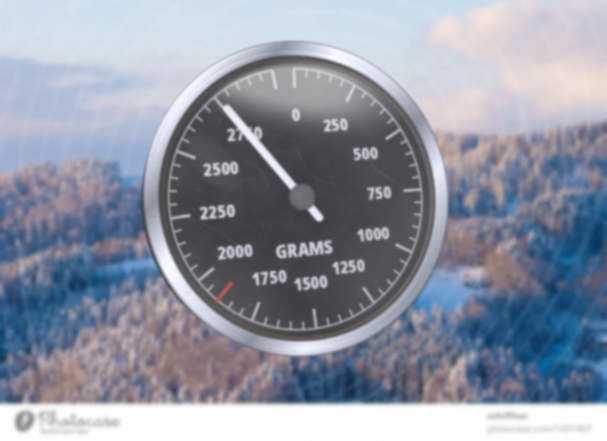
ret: 2750,g
